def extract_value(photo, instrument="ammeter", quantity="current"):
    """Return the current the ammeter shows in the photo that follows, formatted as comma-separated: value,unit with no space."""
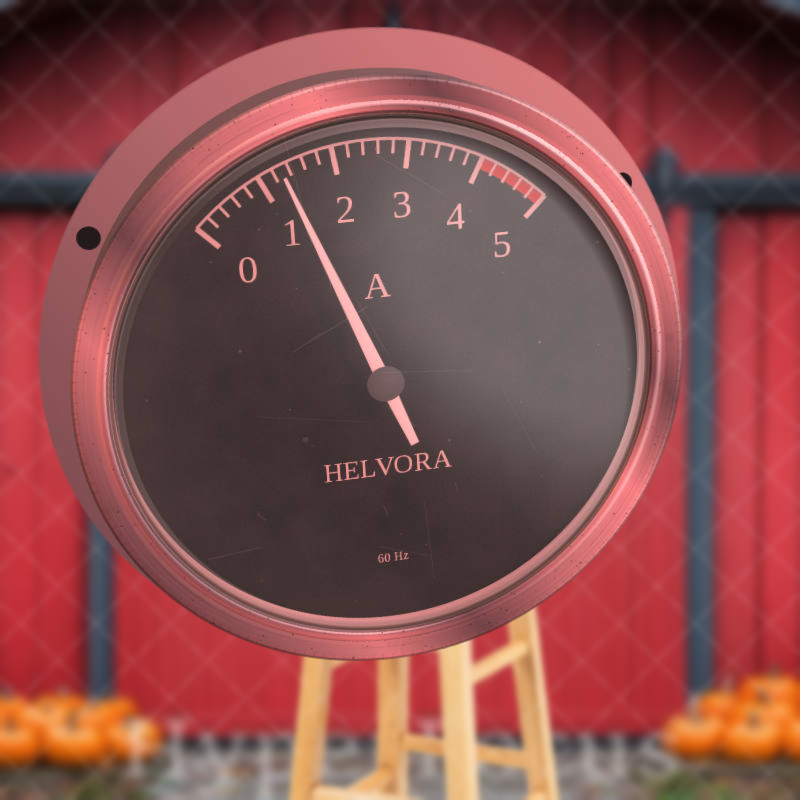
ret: 1.3,A
